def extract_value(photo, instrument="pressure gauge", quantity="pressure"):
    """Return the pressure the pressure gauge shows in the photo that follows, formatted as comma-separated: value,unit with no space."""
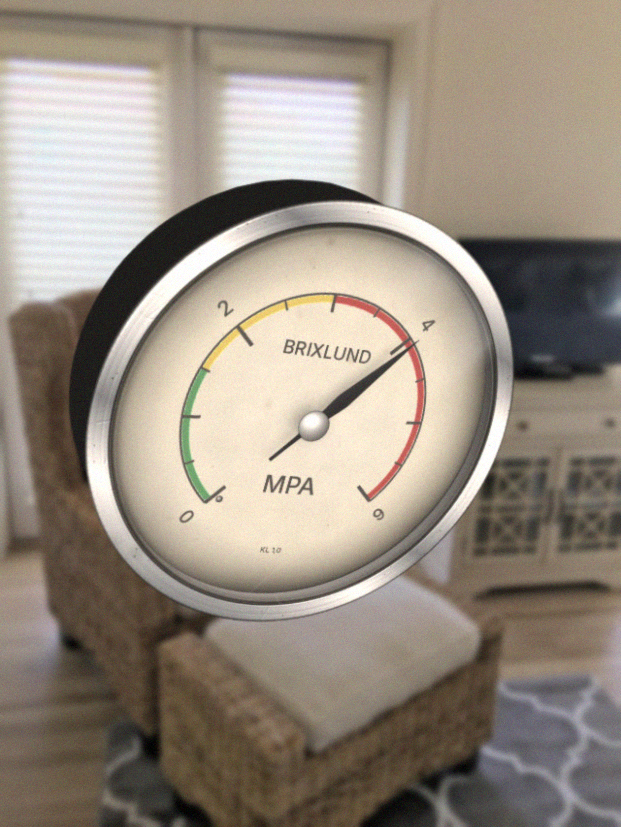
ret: 4,MPa
